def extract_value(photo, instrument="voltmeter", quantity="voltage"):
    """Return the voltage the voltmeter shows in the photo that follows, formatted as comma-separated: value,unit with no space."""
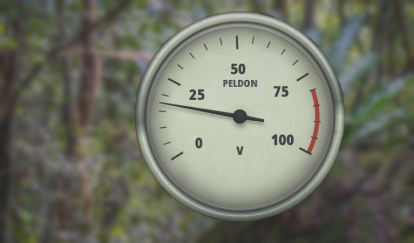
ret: 17.5,V
